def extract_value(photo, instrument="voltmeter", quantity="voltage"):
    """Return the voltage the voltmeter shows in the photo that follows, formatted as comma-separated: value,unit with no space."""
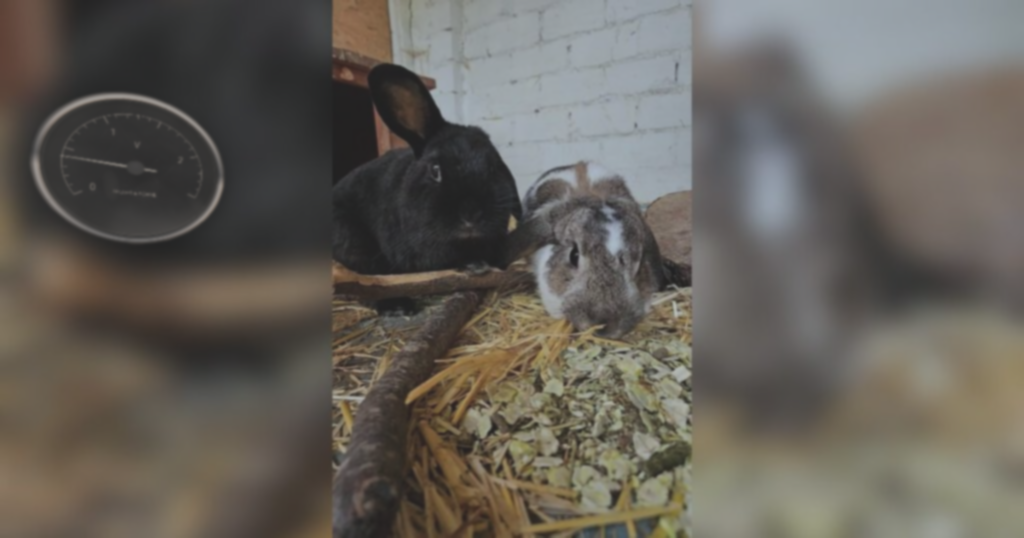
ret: 0.4,V
